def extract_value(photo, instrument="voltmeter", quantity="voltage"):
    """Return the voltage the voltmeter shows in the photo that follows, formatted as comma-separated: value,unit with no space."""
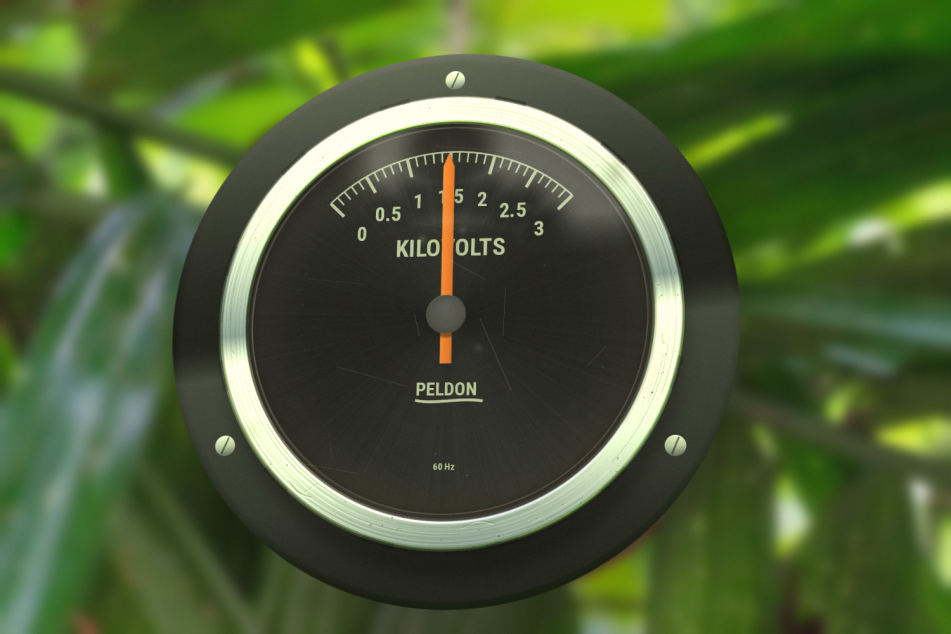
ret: 1.5,kV
